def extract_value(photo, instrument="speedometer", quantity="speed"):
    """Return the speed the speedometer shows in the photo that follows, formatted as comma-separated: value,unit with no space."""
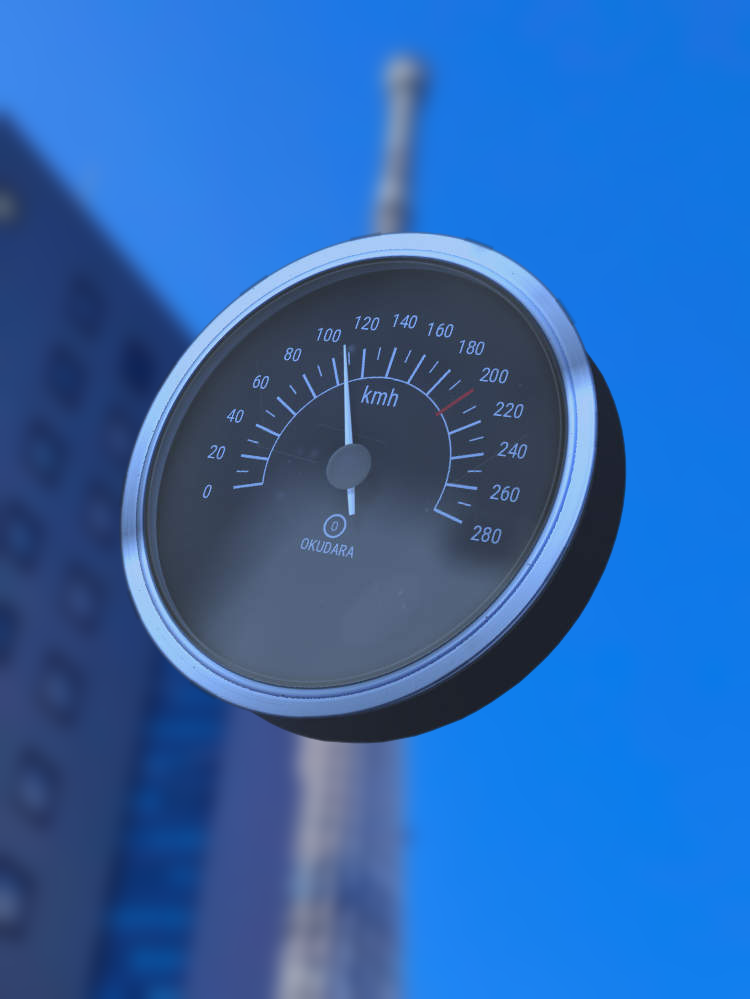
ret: 110,km/h
